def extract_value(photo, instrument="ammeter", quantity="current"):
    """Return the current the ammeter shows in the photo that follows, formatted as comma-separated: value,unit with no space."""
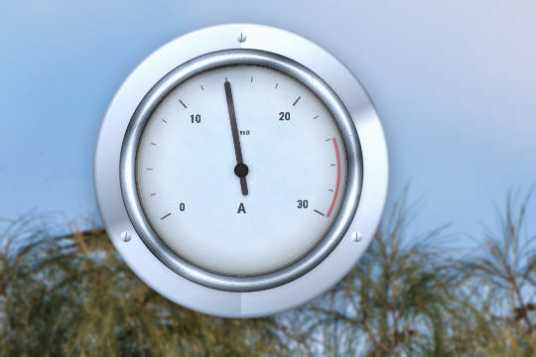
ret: 14,A
